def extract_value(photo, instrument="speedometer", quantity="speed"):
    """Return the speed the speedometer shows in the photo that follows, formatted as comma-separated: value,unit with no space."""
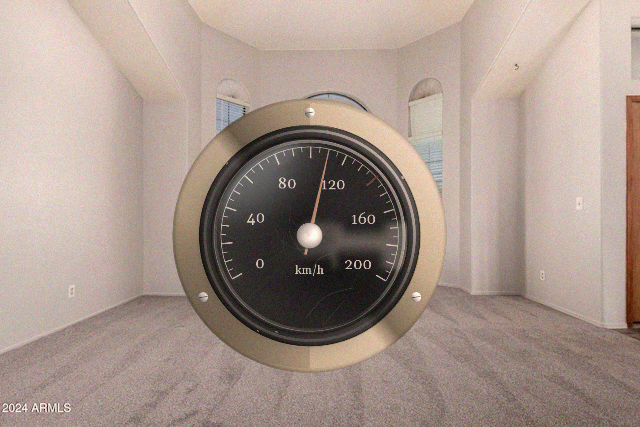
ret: 110,km/h
